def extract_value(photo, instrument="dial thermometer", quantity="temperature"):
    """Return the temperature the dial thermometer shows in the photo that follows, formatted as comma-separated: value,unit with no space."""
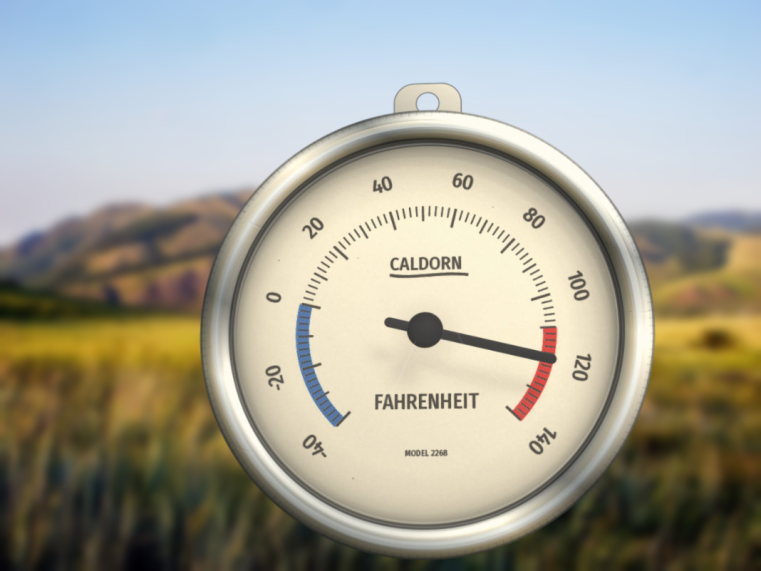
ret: 120,°F
